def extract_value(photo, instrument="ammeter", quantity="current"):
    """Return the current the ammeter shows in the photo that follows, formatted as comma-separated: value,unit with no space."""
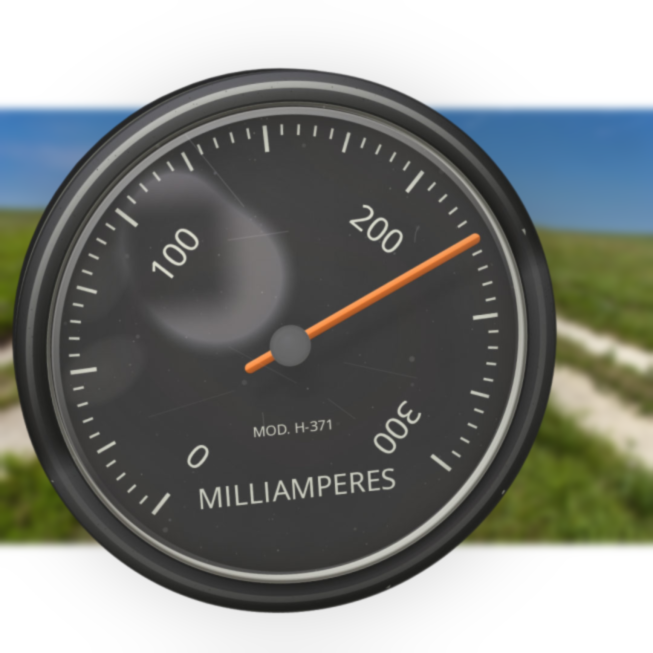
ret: 225,mA
